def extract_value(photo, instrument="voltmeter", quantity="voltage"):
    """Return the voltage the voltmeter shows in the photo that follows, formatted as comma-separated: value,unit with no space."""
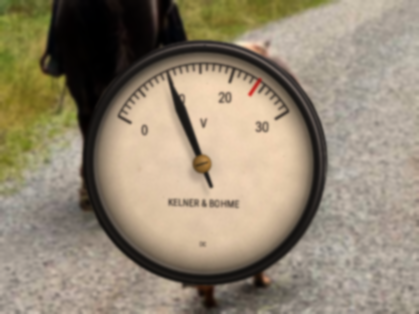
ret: 10,V
